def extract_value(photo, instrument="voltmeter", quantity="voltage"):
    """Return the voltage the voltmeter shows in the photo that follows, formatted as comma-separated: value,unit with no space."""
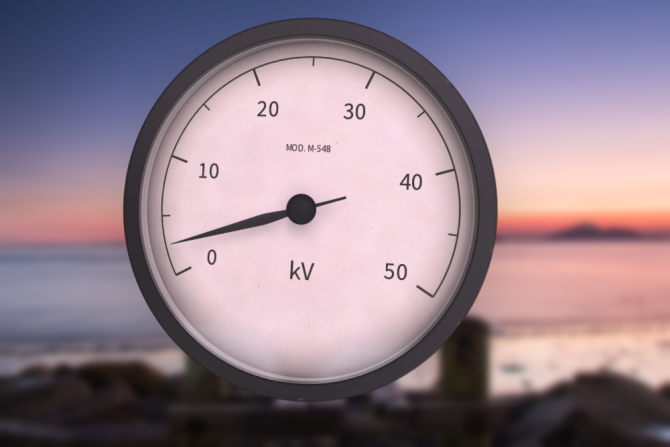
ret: 2.5,kV
